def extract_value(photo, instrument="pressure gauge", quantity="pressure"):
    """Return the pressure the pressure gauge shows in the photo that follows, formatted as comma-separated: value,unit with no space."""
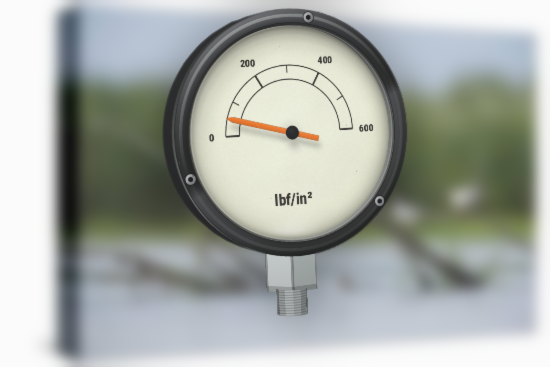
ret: 50,psi
